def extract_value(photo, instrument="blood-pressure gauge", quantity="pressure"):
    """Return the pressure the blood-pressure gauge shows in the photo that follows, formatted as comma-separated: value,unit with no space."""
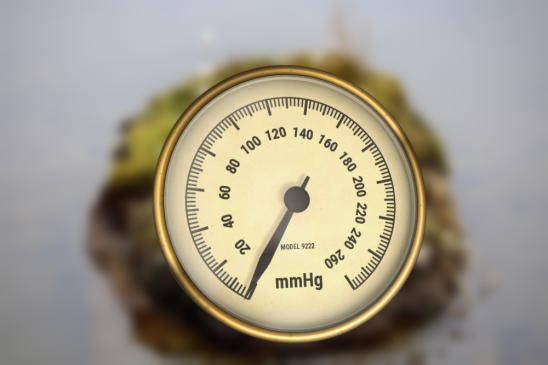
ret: 2,mmHg
